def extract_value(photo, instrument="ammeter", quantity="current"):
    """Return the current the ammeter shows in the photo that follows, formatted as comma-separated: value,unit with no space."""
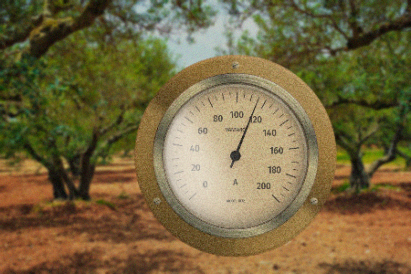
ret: 115,A
